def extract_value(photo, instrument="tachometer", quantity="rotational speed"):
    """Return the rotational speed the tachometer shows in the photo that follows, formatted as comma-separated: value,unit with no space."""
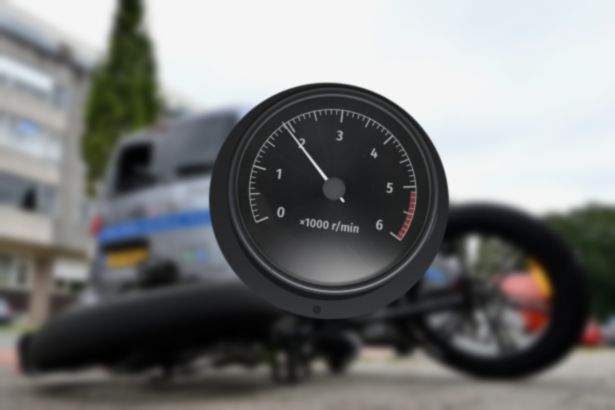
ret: 1900,rpm
